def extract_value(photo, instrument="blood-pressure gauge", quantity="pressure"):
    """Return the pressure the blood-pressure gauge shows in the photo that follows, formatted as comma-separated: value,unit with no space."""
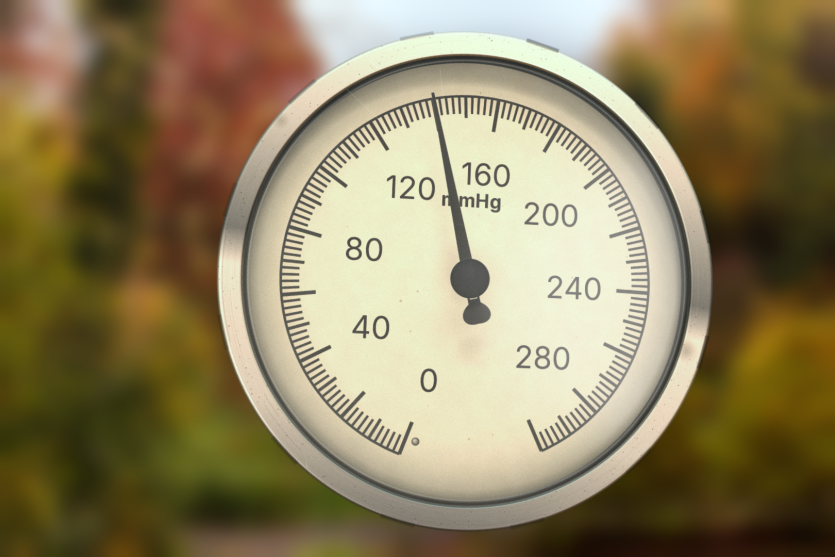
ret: 140,mmHg
